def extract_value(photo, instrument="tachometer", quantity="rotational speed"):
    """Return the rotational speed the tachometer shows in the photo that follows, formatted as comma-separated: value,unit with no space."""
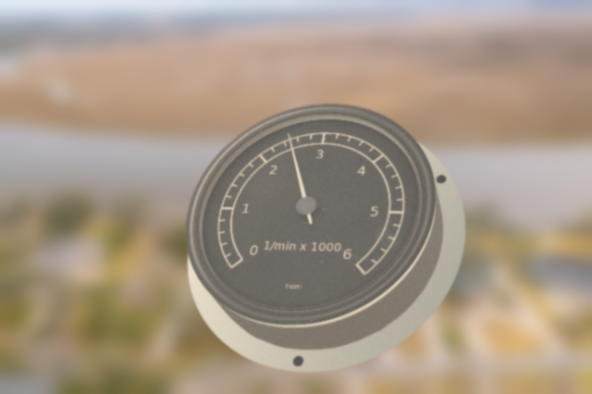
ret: 2500,rpm
